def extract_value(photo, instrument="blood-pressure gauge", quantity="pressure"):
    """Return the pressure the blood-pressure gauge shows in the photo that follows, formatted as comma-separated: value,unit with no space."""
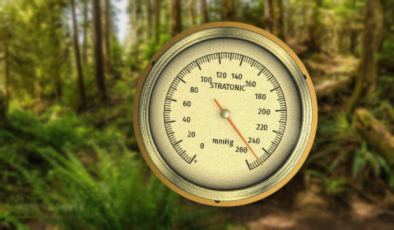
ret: 250,mmHg
